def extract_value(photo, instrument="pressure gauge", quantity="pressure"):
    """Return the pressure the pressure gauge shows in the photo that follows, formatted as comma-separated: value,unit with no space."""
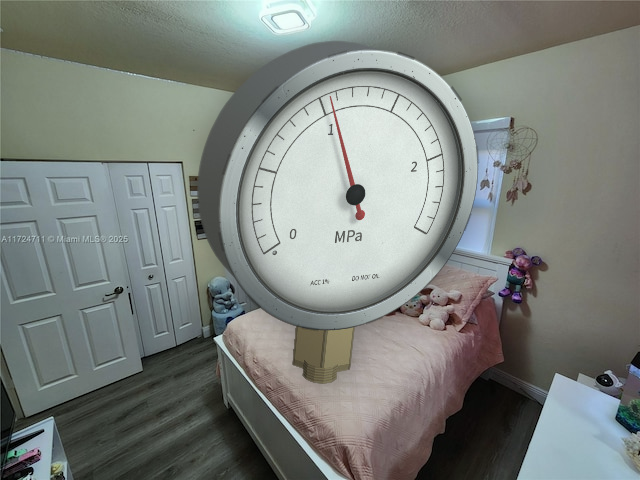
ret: 1.05,MPa
